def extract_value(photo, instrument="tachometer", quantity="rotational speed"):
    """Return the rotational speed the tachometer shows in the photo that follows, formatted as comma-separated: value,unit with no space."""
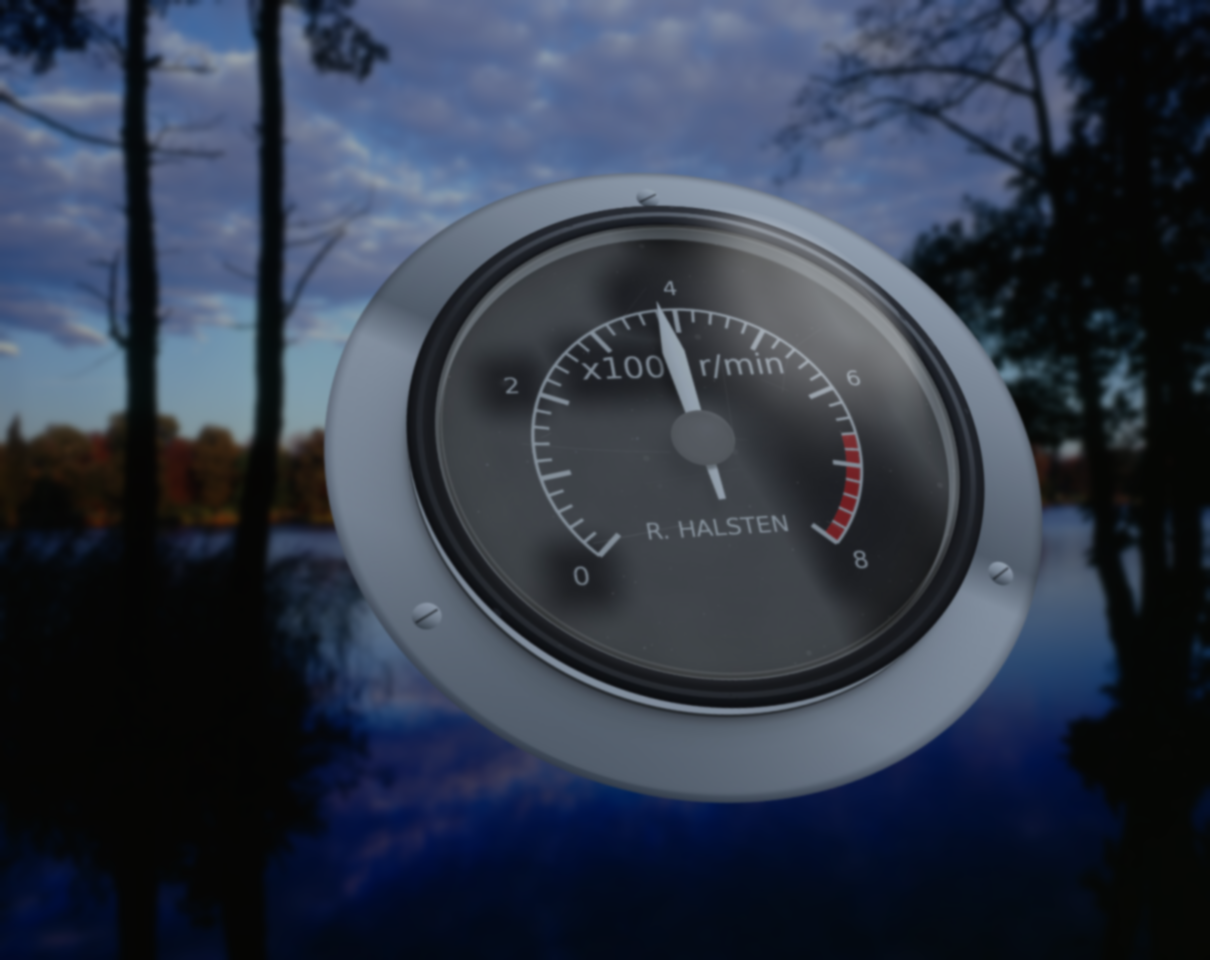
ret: 3800,rpm
